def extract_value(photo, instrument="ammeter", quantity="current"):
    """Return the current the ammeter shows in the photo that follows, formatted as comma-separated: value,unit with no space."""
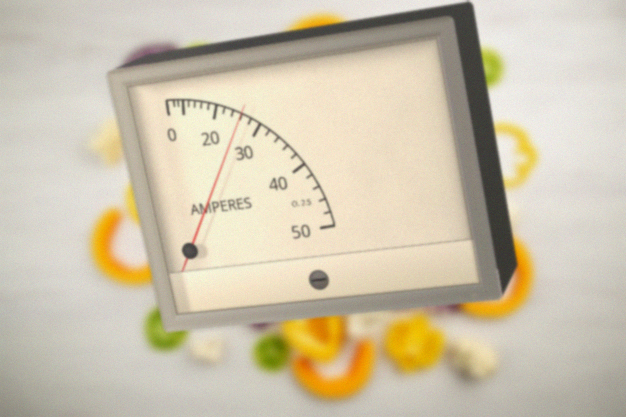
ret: 26,A
